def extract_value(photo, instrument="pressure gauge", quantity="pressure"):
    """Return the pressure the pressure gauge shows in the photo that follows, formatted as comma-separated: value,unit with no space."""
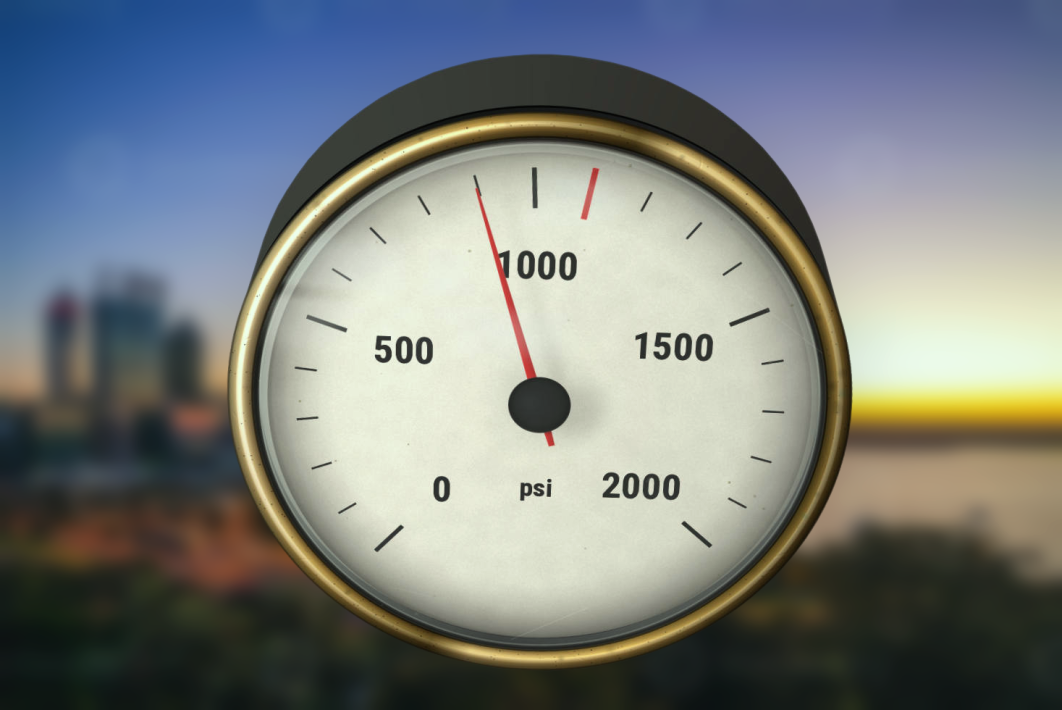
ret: 900,psi
